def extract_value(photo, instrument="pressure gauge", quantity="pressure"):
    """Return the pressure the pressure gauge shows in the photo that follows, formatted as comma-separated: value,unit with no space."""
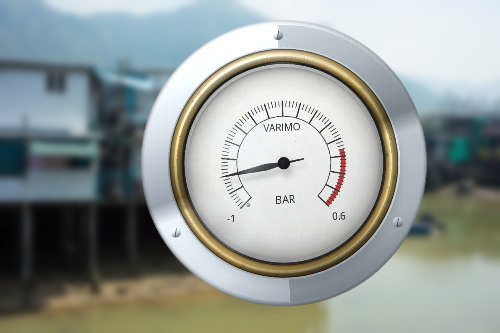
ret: -0.8,bar
